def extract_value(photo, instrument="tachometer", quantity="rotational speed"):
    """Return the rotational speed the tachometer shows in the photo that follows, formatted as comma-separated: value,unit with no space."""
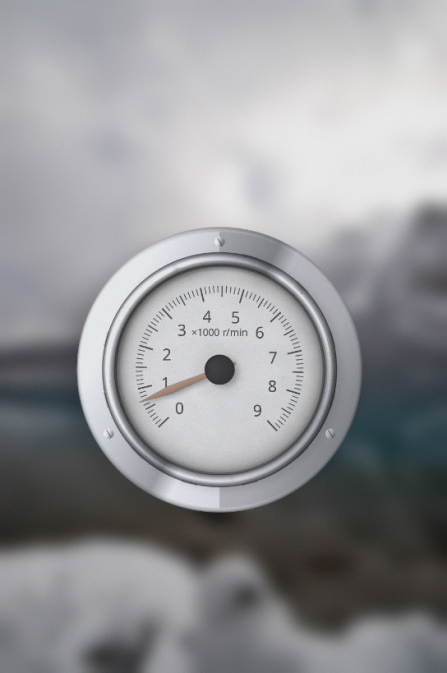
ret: 700,rpm
